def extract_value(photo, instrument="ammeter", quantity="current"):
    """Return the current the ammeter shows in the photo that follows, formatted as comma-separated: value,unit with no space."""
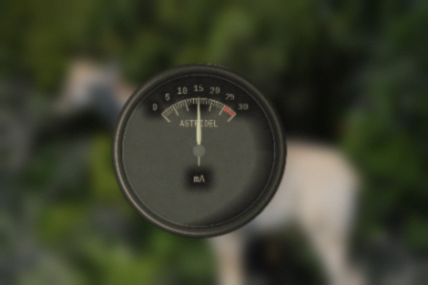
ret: 15,mA
